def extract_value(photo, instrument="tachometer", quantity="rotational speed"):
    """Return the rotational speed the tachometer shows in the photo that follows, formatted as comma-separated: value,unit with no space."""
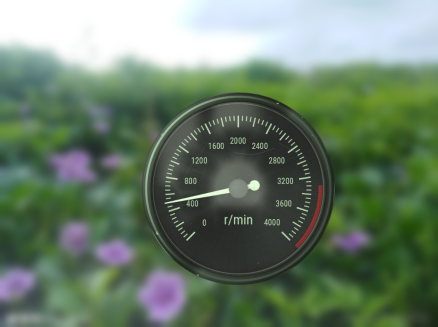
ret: 500,rpm
